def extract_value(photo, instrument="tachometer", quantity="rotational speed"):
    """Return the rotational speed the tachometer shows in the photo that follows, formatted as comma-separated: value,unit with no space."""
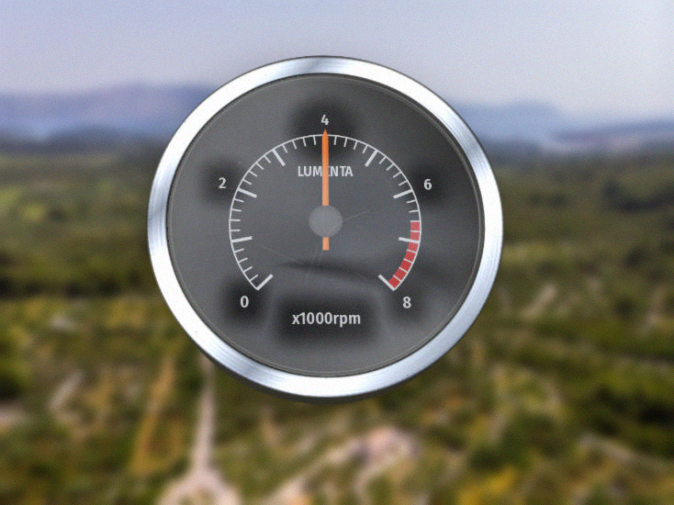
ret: 4000,rpm
